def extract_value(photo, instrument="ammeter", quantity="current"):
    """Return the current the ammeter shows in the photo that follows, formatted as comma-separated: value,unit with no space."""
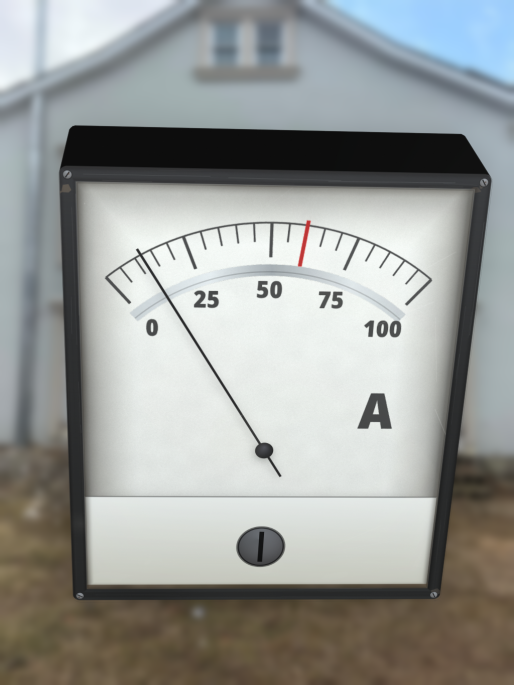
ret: 12.5,A
